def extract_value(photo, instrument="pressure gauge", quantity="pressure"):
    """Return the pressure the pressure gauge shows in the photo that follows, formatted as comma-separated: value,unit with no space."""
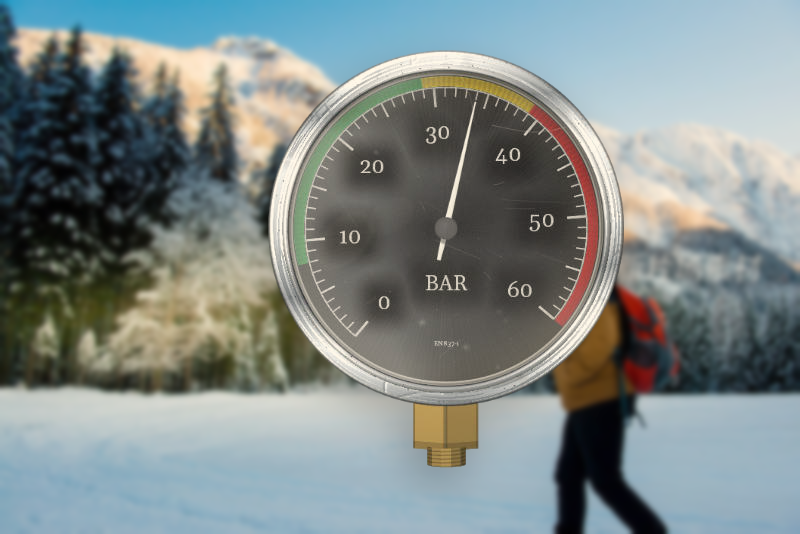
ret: 34,bar
